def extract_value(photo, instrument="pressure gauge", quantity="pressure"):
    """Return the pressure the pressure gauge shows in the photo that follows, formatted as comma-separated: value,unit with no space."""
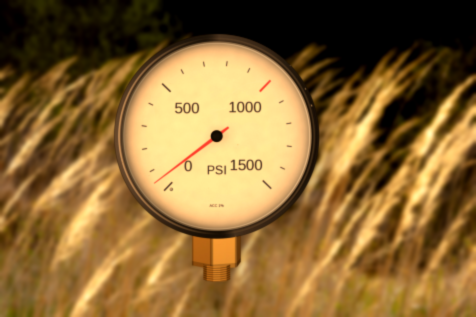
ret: 50,psi
